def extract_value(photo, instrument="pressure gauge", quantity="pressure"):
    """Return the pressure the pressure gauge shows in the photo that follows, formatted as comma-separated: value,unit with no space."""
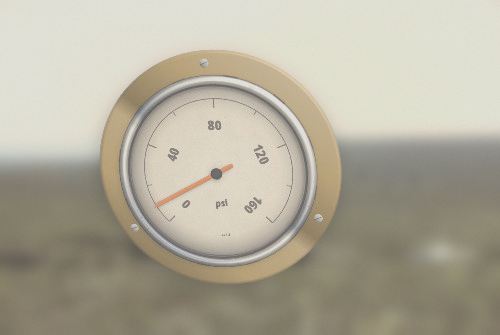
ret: 10,psi
